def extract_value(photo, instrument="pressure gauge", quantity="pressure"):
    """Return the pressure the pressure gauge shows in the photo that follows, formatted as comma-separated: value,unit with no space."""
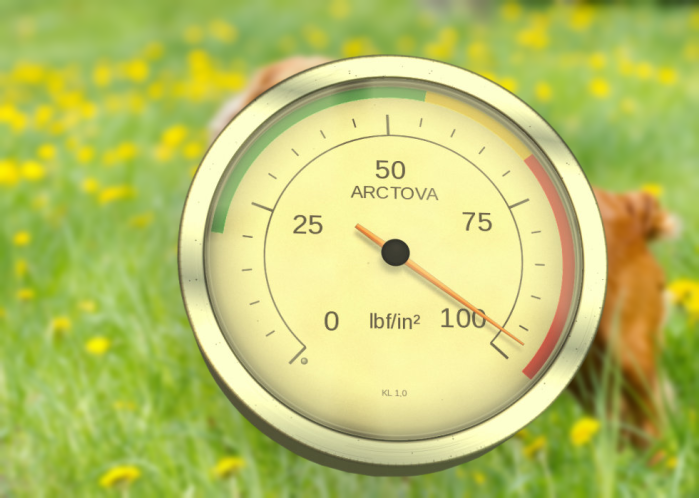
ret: 97.5,psi
